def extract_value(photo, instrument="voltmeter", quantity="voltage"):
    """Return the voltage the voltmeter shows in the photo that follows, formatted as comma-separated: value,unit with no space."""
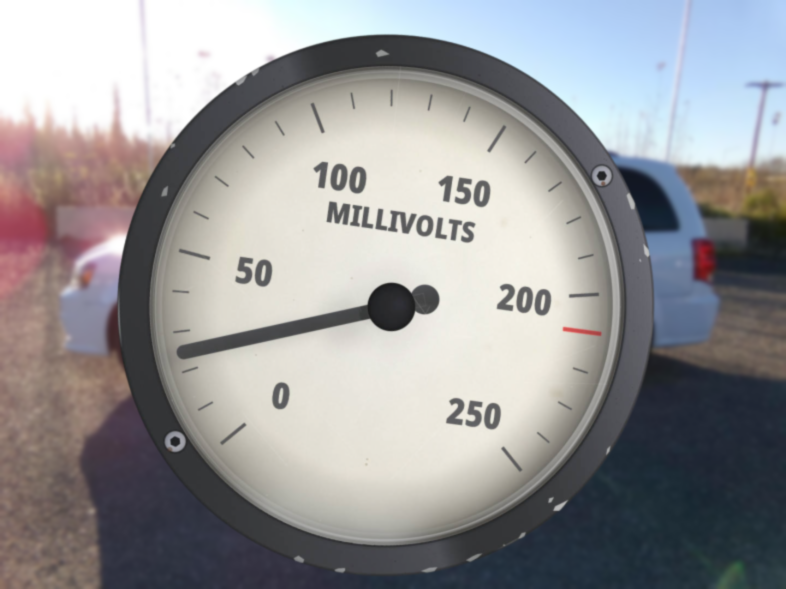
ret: 25,mV
